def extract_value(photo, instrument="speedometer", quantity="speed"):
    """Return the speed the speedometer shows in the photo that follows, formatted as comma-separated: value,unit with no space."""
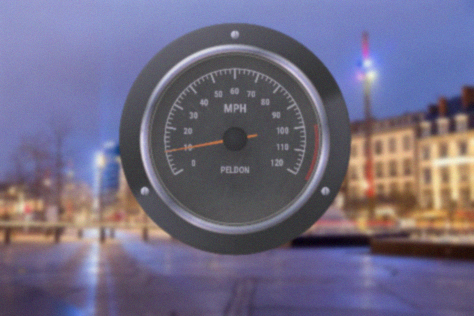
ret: 10,mph
